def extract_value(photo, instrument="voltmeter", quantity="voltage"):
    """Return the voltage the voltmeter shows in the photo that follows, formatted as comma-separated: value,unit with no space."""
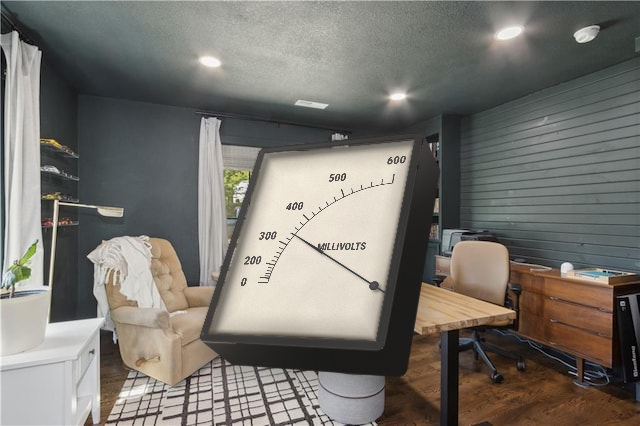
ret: 340,mV
